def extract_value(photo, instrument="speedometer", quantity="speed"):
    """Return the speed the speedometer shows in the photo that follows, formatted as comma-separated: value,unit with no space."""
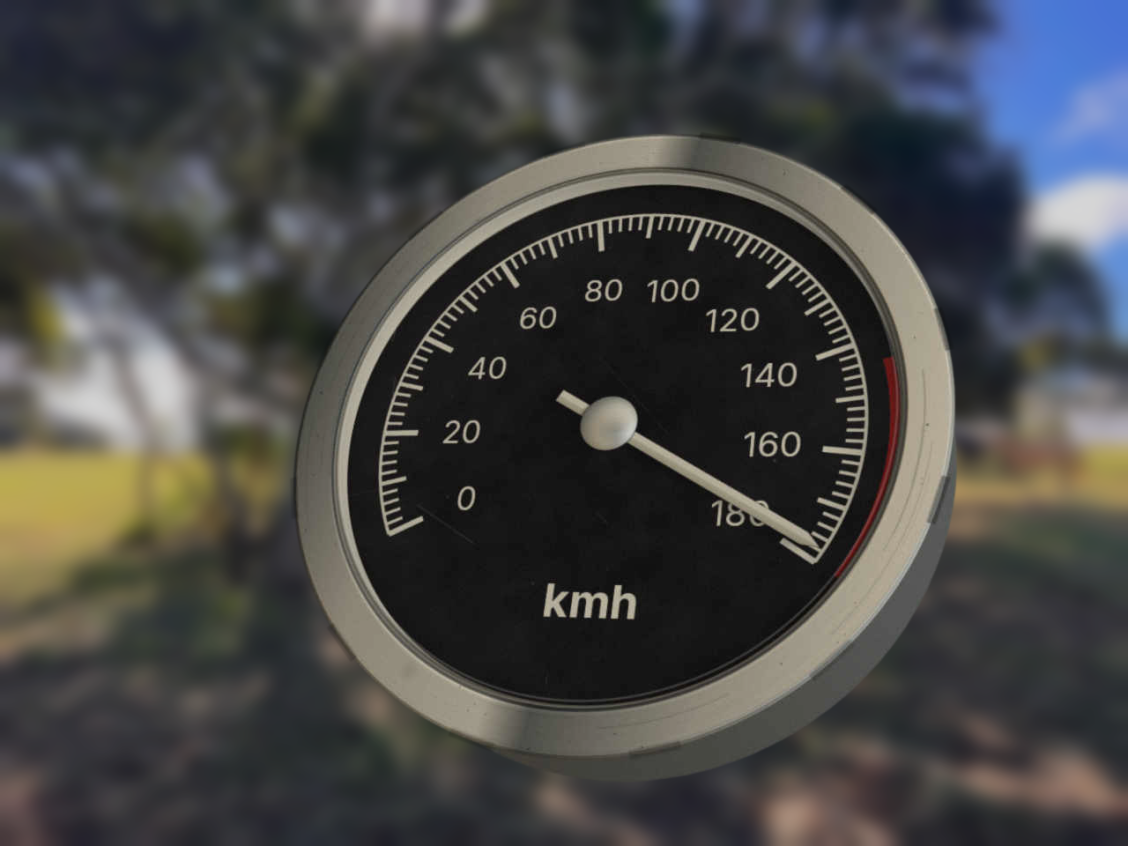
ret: 178,km/h
